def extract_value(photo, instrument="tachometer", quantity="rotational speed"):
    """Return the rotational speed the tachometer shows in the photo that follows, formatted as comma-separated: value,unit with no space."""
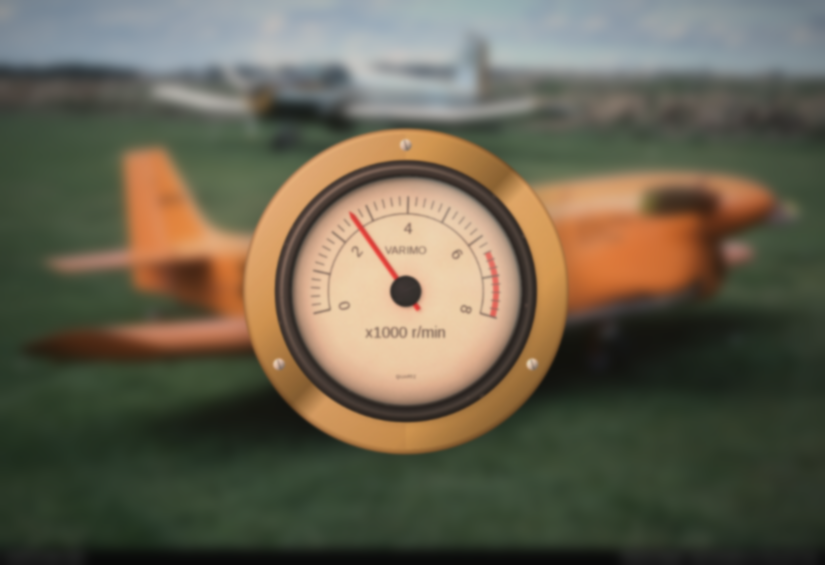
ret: 2600,rpm
